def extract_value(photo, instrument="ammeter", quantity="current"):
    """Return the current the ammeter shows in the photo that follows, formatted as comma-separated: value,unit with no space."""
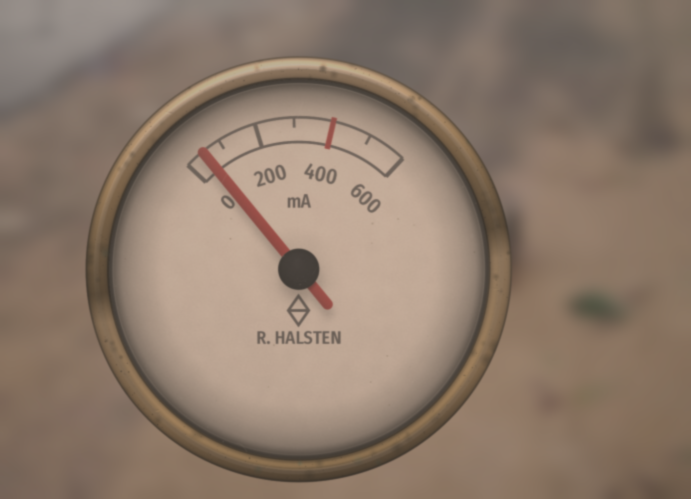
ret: 50,mA
